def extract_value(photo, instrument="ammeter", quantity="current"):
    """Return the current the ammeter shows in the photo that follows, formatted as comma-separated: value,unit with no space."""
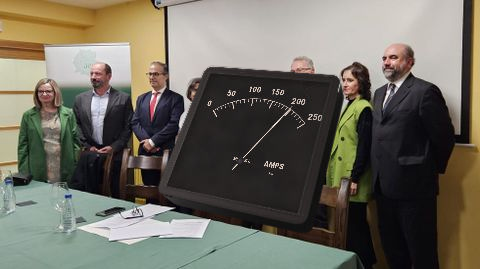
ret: 200,A
